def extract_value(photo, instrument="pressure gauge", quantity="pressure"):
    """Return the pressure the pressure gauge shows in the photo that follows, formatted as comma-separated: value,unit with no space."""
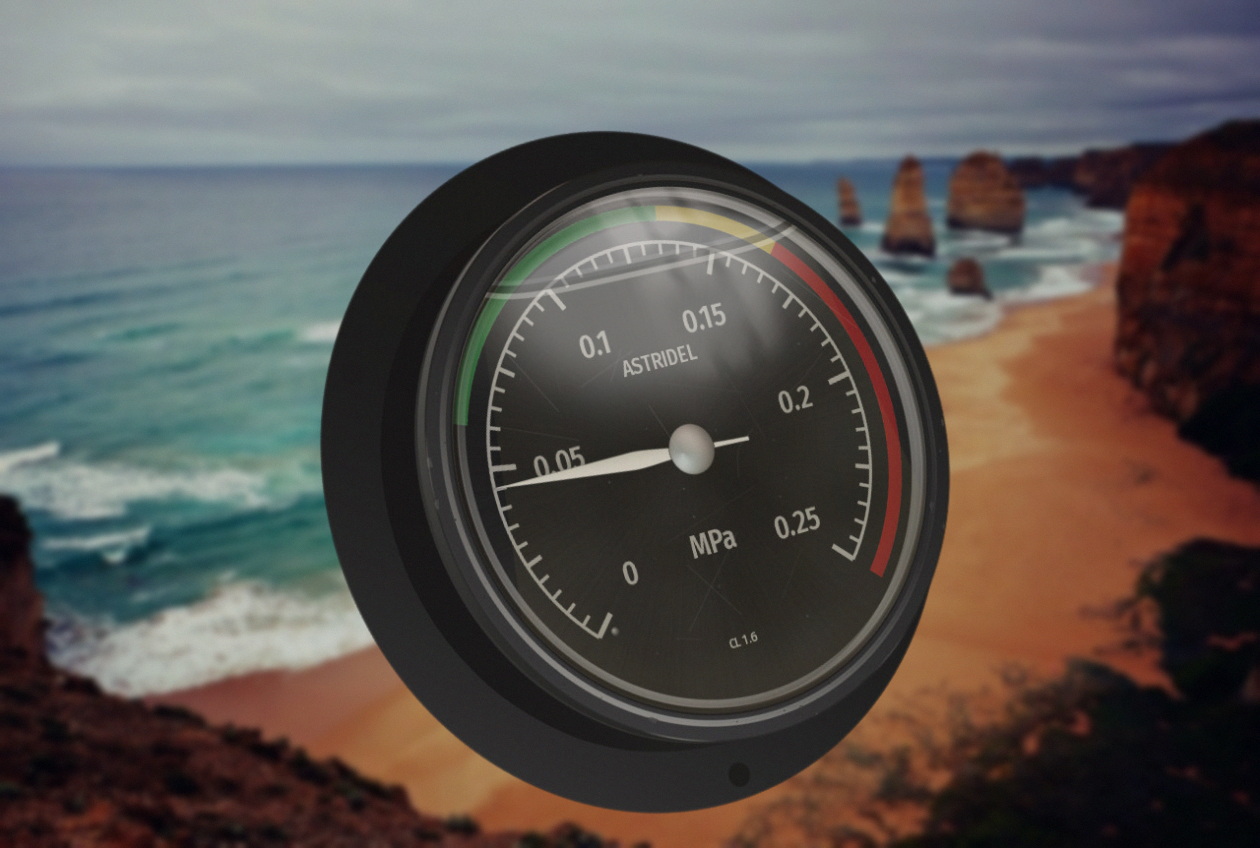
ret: 0.045,MPa
